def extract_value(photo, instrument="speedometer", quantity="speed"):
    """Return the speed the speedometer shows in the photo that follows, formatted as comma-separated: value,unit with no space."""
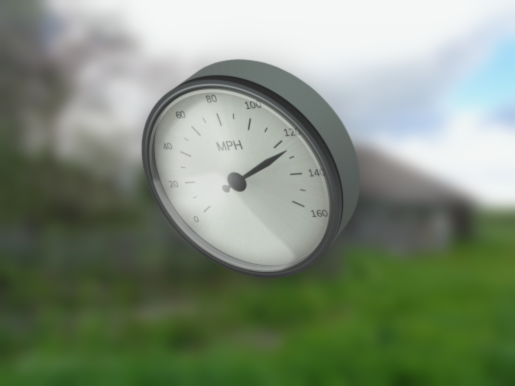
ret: 125,mph
